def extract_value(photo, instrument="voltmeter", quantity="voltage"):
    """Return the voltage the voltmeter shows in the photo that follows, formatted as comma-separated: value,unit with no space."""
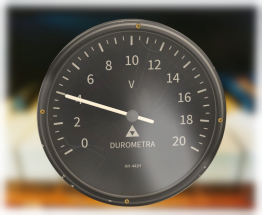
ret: 4,V
